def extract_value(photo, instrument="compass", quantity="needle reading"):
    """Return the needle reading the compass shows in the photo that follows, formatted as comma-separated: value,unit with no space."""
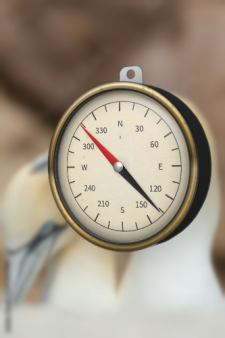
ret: 315,°
